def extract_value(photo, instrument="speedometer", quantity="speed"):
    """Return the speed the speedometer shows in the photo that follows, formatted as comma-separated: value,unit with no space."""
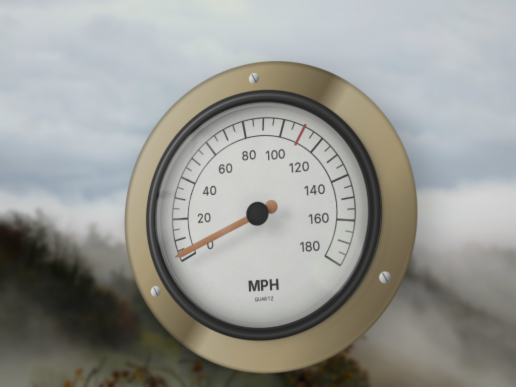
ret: 2.5,mph
